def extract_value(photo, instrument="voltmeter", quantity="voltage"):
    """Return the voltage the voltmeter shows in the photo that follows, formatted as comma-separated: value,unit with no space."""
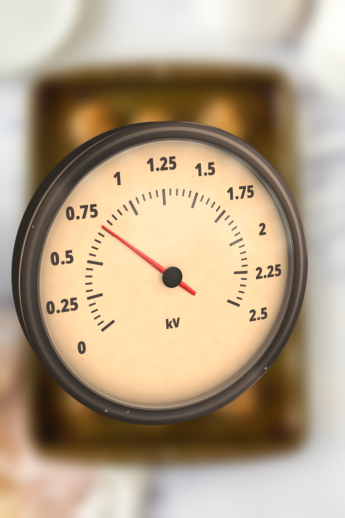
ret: 0.75,kV
